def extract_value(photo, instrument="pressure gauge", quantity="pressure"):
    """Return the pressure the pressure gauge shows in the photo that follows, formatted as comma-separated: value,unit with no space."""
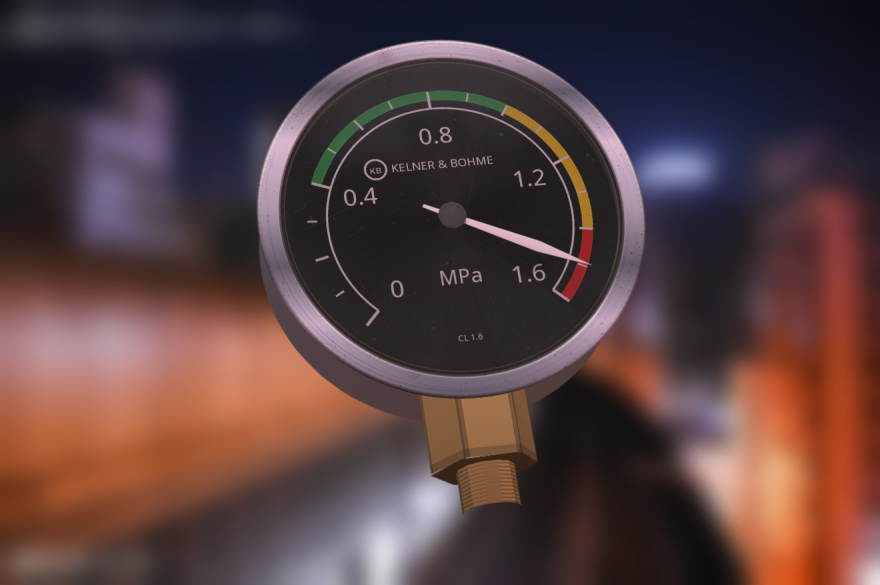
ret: 1.5,MPa
